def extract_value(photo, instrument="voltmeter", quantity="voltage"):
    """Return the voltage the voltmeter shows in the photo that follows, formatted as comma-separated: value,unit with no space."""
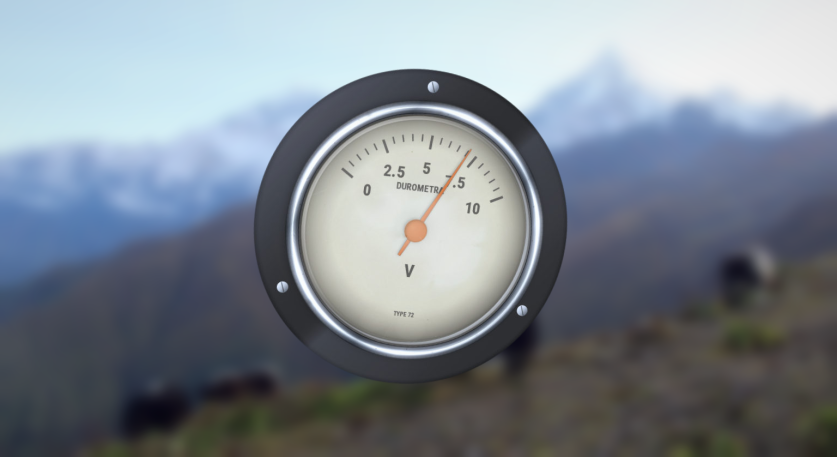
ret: 7,V
